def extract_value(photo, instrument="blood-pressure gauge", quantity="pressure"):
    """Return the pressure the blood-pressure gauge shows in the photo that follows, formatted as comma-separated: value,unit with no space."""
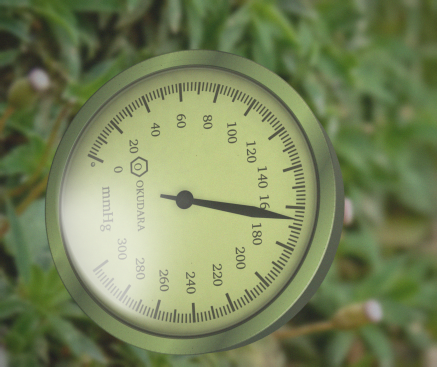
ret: 166,mmHg
